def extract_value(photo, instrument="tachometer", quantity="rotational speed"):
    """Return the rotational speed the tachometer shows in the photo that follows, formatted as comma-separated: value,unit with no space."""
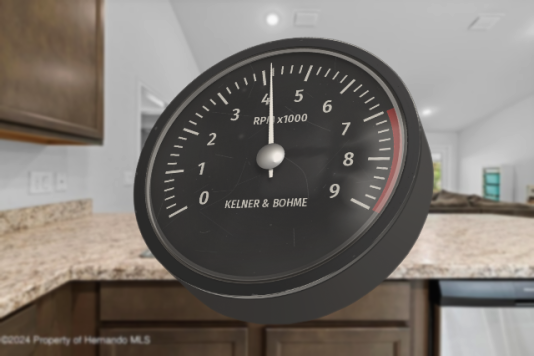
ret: 4200,rpm
